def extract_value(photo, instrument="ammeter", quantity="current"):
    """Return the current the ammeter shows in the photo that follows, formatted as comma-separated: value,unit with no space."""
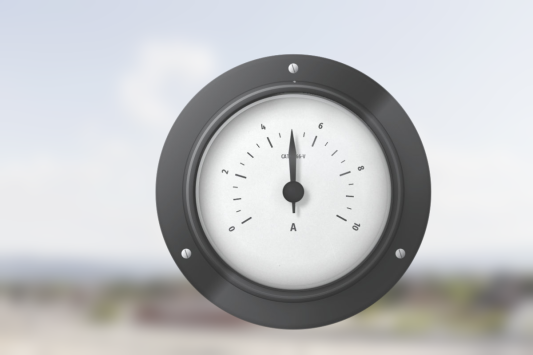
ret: 5,A
